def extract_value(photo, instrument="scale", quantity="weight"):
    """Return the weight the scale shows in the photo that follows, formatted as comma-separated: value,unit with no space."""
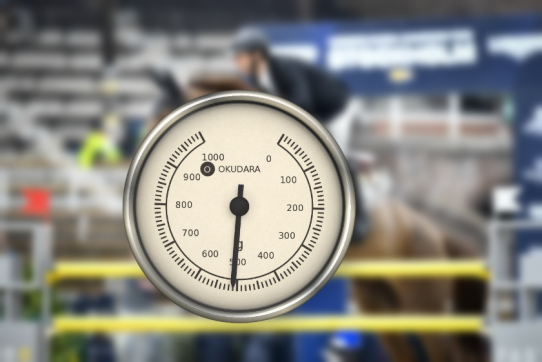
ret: 510,g
